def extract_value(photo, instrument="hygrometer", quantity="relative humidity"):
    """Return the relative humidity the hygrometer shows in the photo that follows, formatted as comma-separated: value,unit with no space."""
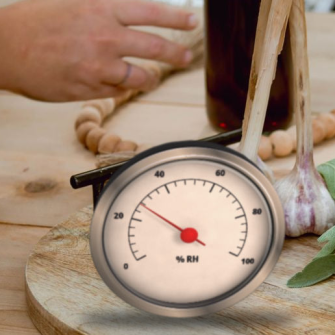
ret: 28,%
